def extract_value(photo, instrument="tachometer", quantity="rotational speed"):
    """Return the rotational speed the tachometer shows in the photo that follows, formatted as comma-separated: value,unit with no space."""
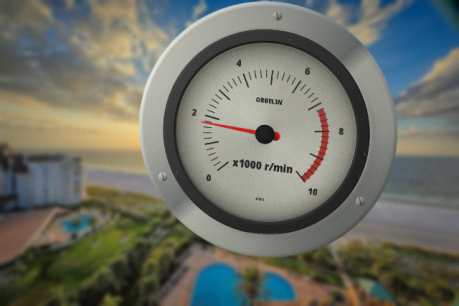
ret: 1800,rpm
